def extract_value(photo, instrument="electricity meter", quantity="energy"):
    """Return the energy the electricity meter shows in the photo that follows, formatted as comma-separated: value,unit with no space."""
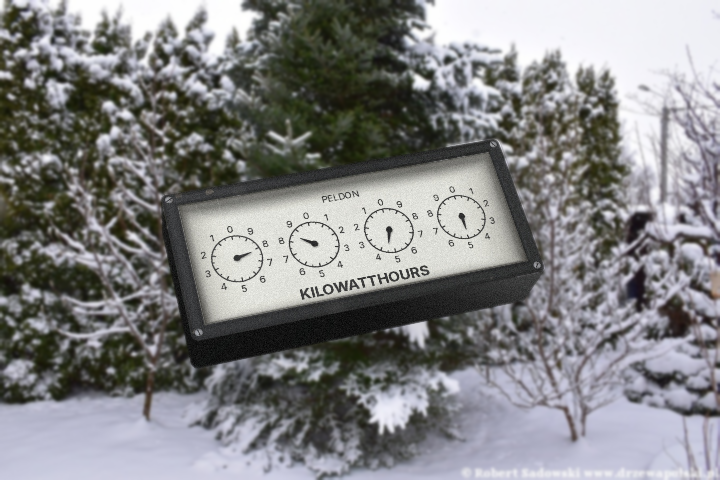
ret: 7845,kWh
